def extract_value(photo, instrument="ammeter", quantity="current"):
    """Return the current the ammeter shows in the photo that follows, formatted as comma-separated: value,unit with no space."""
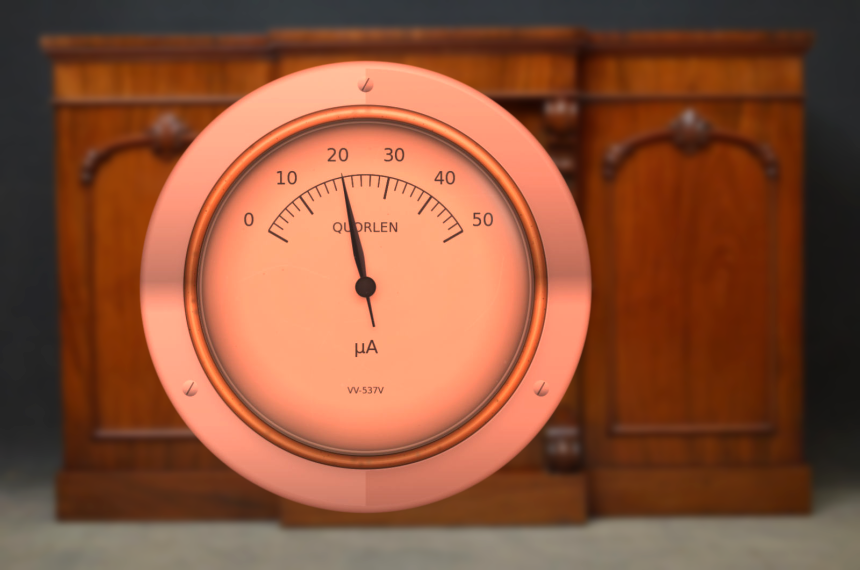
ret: 20,µA
